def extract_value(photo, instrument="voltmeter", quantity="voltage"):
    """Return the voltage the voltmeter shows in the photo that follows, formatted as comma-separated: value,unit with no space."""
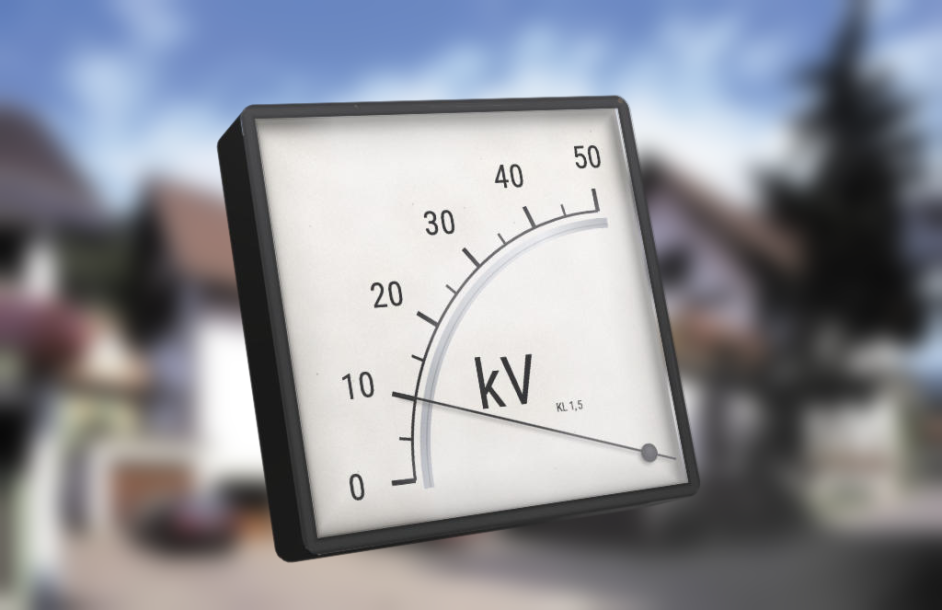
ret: 10,kV
